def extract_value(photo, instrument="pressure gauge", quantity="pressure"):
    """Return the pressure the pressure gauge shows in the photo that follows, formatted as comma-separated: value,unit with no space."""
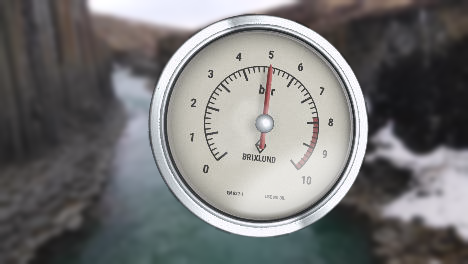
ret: 5,bar
